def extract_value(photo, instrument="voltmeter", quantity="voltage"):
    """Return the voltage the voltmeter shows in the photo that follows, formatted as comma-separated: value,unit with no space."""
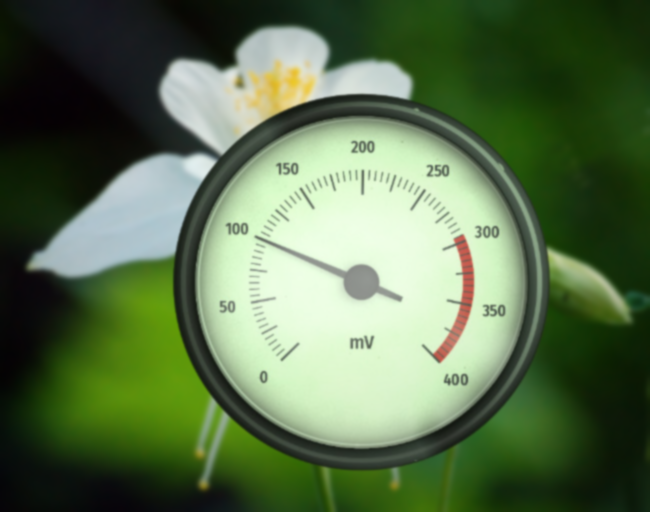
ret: 100,mV
